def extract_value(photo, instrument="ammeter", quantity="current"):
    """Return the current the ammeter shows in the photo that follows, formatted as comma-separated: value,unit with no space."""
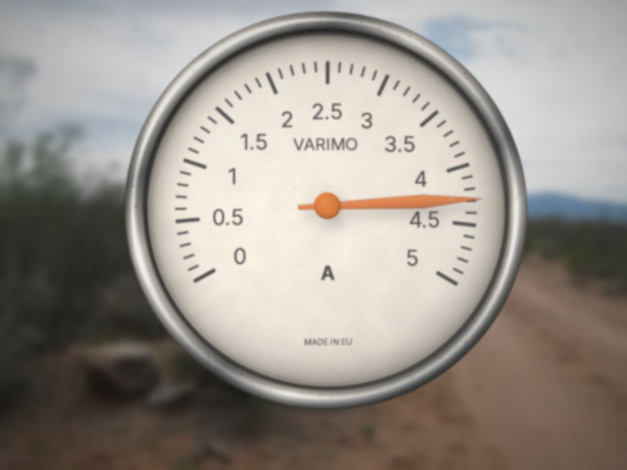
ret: 4.3,A
